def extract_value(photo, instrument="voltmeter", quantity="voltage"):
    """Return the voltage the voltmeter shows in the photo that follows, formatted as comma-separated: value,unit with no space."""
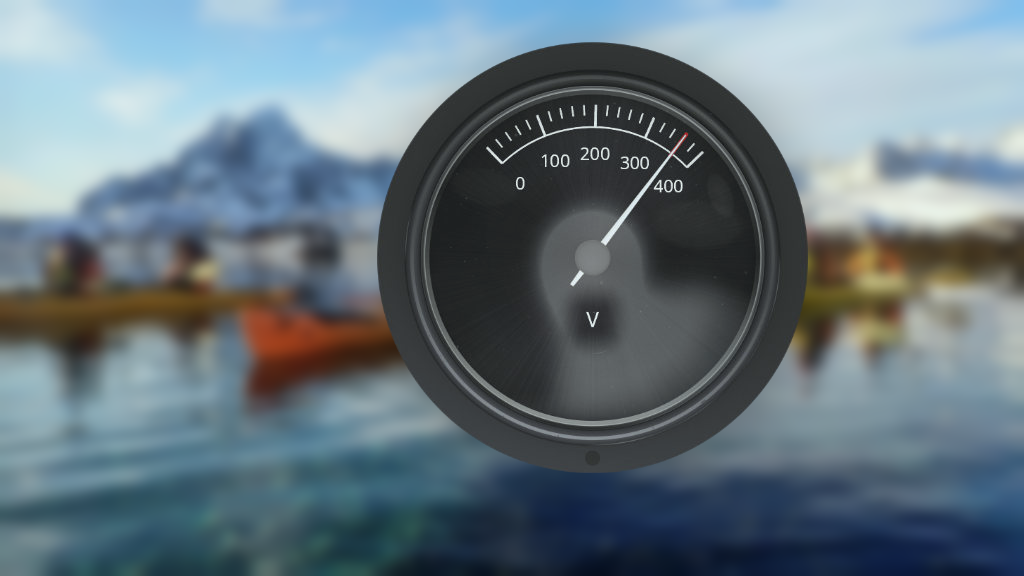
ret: 360,V
